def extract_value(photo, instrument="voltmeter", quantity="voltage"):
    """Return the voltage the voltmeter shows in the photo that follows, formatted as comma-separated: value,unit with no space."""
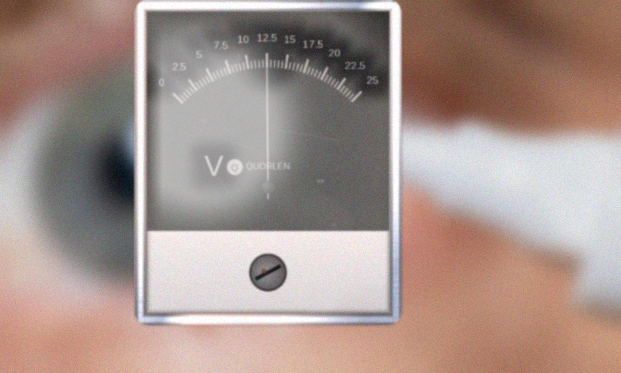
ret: 12.5,V
